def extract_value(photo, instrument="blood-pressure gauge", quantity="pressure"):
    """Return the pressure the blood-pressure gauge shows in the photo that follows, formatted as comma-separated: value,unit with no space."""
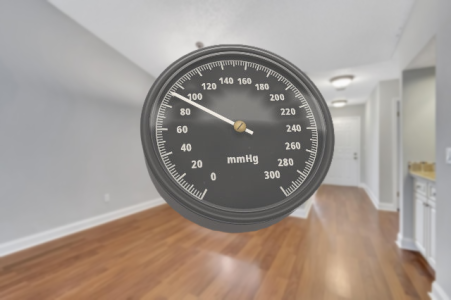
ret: 90,mmHg
